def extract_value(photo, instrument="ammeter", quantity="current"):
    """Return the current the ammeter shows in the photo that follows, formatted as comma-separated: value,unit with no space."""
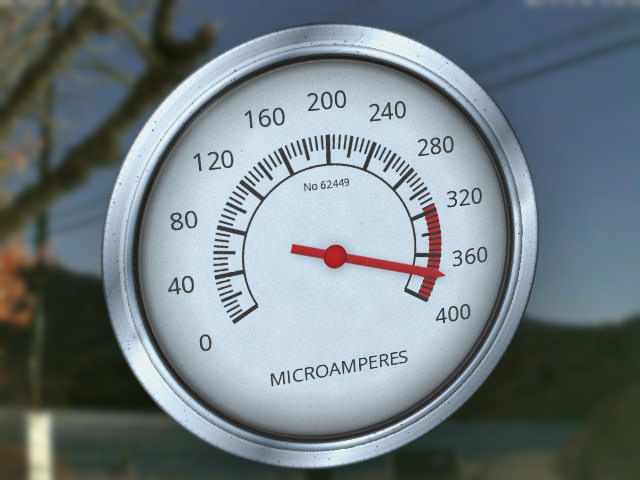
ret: 375,µA
